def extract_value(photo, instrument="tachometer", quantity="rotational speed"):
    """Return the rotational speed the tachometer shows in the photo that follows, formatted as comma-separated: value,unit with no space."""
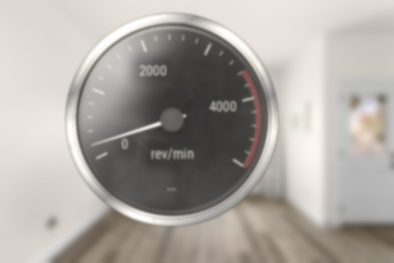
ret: 200,rpm
